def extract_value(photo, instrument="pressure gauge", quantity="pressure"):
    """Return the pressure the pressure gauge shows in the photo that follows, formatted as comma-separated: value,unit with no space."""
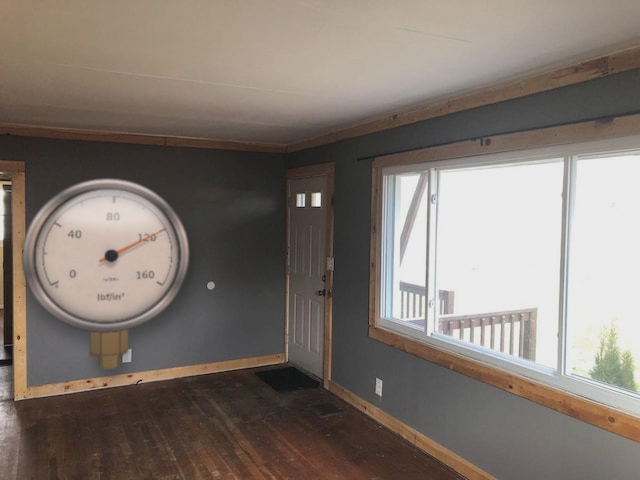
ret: 120,psi
